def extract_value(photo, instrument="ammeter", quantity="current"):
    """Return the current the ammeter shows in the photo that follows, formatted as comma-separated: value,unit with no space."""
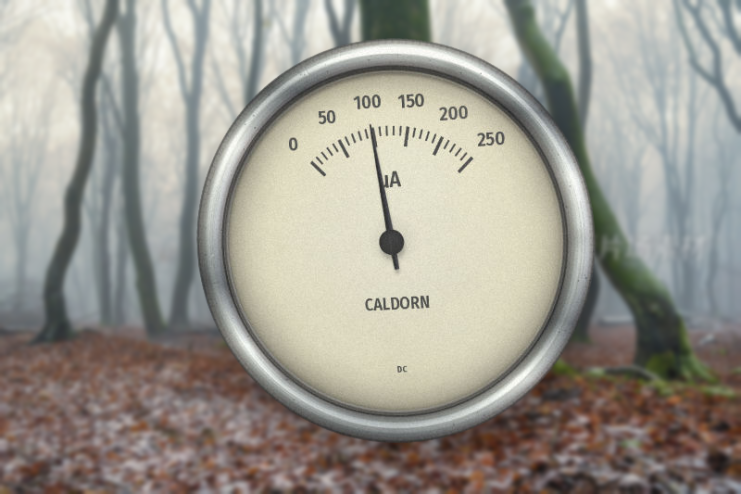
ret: 100,µA
